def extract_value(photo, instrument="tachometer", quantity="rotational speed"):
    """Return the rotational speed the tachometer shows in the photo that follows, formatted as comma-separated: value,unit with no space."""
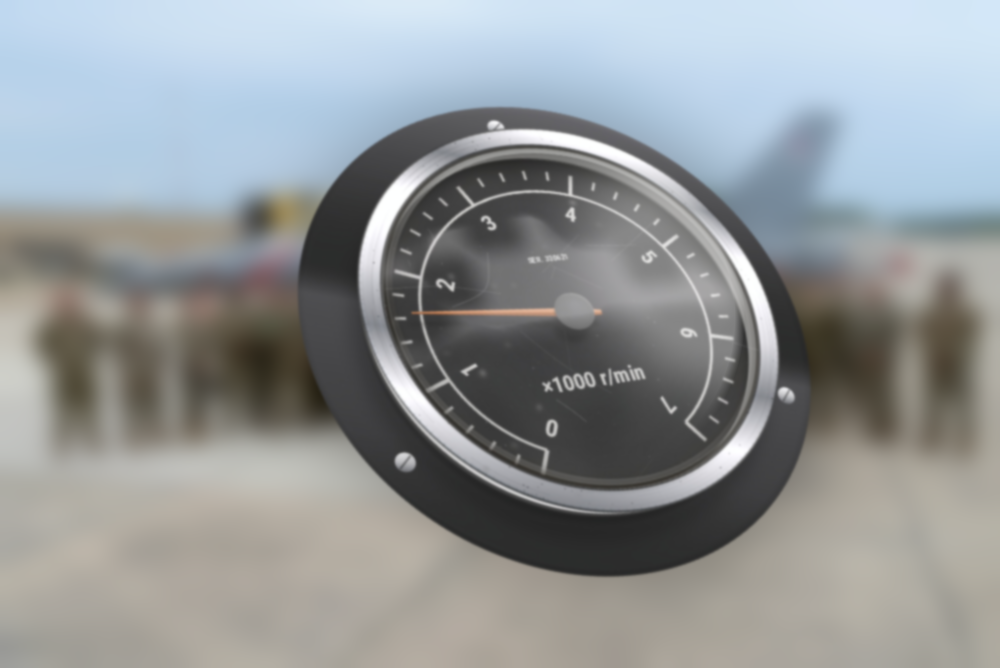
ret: 1600,rpm
